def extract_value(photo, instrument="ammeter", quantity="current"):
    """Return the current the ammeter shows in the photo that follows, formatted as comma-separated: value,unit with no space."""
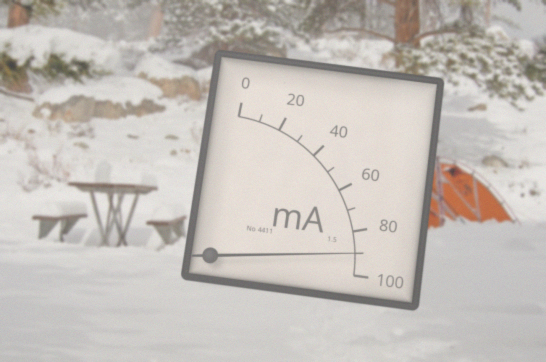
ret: 90,mA
